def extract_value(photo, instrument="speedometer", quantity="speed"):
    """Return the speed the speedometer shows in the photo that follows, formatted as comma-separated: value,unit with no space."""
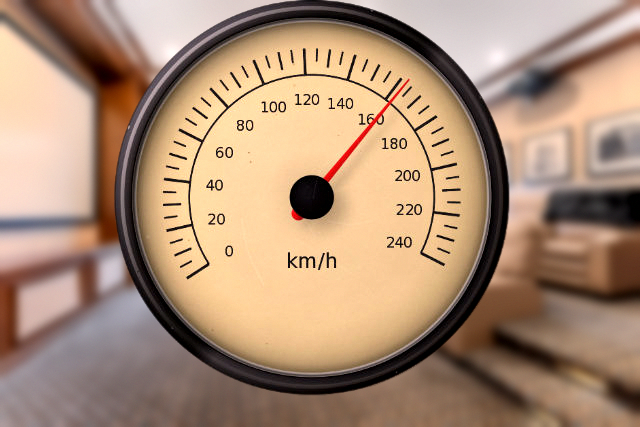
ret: 162.5,km/h
